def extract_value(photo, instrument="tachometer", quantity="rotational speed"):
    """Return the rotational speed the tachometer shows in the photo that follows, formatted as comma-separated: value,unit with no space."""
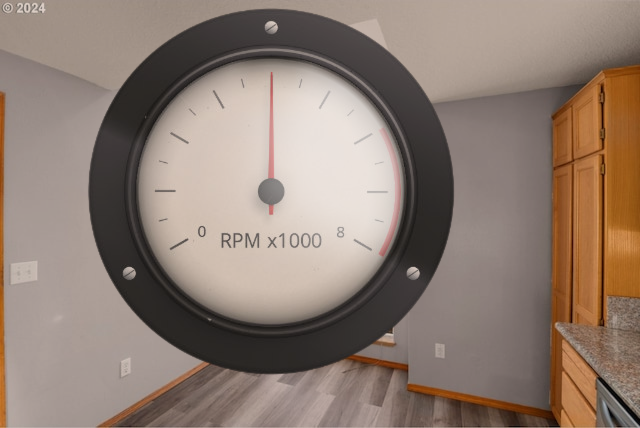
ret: 4000,rpm
